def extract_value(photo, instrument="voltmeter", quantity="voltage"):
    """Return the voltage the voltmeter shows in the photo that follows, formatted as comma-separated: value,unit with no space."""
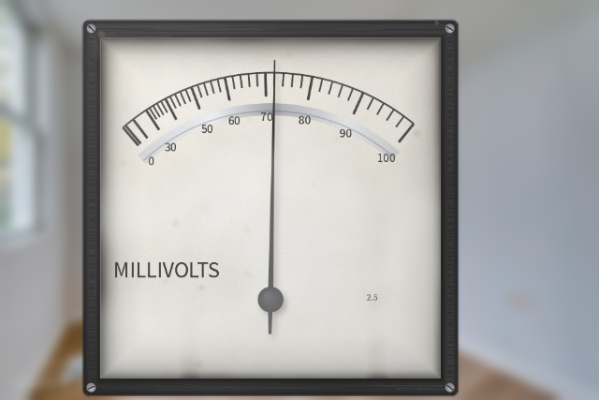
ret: 72,mV
